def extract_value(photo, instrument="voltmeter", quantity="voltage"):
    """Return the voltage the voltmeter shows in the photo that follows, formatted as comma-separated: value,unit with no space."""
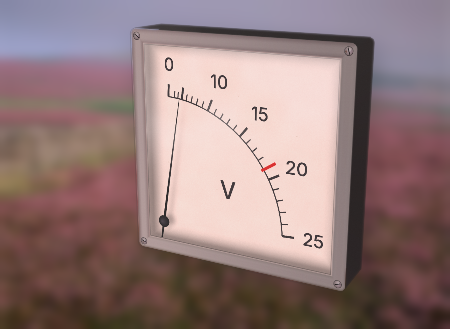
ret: 5,V
